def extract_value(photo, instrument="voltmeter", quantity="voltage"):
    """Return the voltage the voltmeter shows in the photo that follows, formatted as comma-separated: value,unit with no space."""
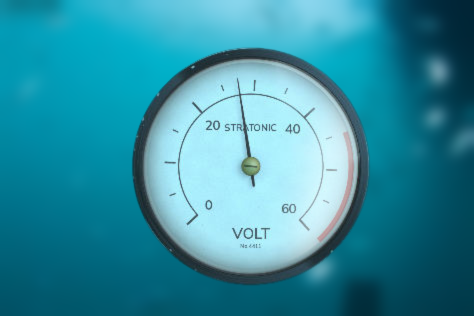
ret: 27.5,V
